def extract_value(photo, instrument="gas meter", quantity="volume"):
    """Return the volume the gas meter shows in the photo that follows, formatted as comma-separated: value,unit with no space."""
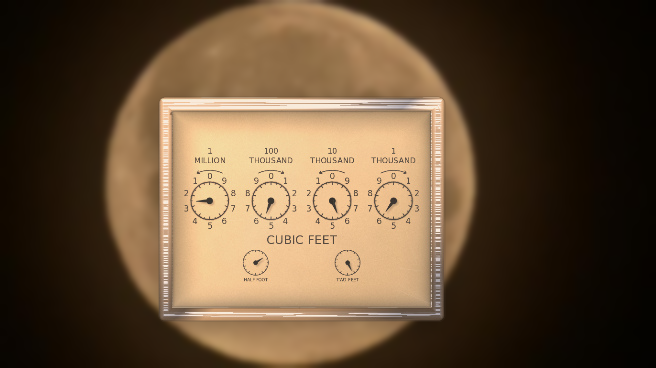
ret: 255600,ft³
